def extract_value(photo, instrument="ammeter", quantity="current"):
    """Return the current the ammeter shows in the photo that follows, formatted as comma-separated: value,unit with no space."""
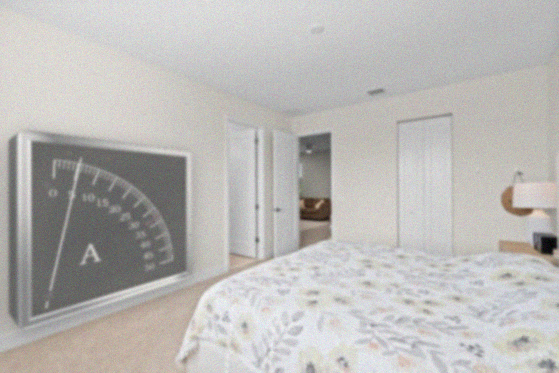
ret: 5,A
